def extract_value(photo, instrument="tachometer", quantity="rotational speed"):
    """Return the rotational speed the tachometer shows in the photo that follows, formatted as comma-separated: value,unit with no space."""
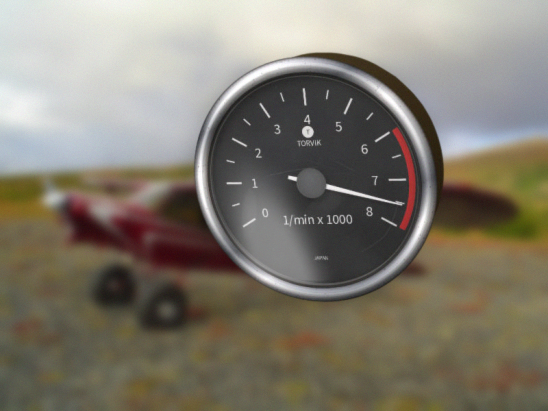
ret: 7500,rpm
